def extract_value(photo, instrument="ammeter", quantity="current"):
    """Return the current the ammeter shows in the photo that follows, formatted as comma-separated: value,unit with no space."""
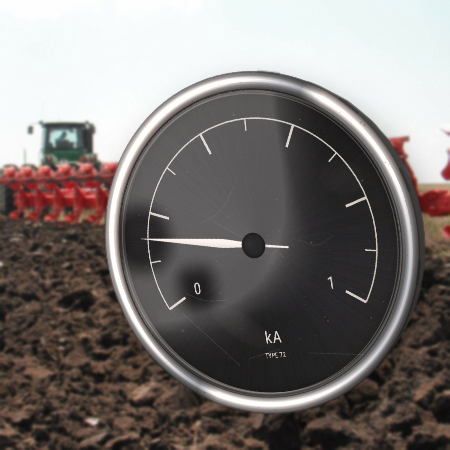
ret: 0.15,kA
